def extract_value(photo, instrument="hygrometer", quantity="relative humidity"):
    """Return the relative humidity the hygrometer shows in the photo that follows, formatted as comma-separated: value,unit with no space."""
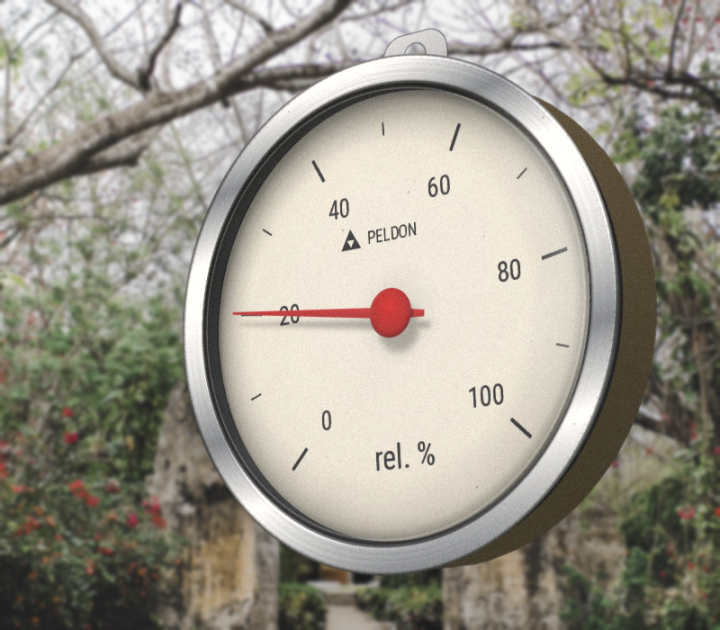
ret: 20,%
